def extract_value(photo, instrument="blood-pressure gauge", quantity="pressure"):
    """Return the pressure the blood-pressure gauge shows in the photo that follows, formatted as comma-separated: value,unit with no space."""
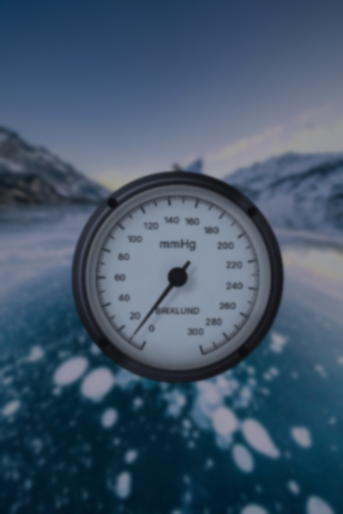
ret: 10,mmHg
